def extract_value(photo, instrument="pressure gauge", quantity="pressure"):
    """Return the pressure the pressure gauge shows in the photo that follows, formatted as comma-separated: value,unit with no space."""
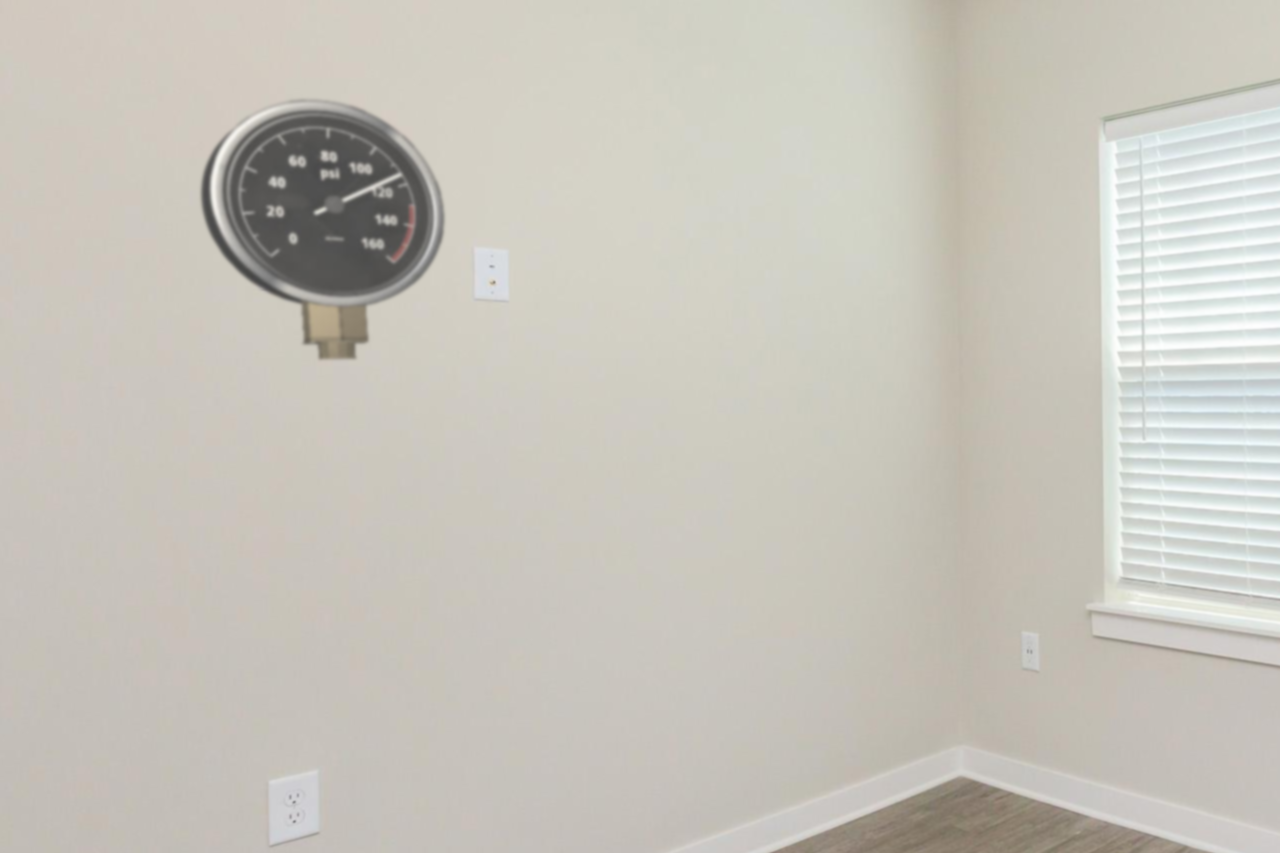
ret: 115,psi
